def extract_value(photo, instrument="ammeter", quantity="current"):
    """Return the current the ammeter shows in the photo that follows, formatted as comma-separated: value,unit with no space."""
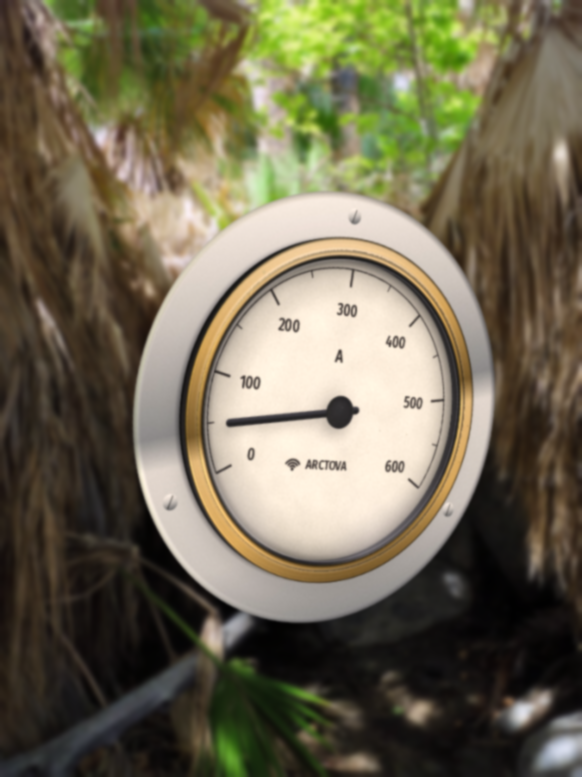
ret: 50,A
